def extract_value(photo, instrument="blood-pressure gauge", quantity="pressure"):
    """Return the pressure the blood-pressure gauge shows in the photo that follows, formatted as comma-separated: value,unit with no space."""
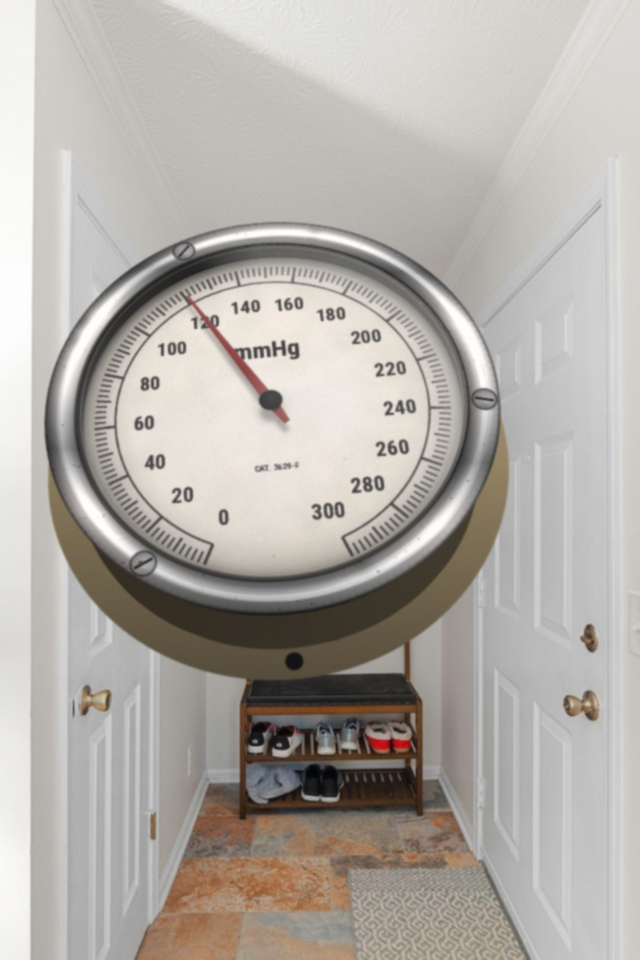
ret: 120,mmHg
